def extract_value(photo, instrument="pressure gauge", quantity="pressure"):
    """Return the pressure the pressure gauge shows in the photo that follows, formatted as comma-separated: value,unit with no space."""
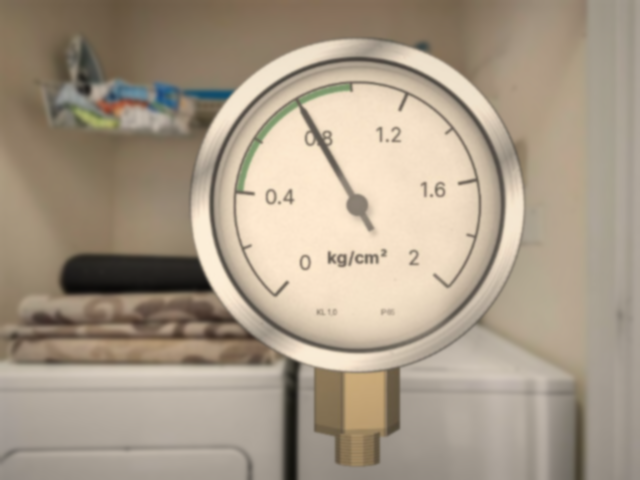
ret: 0.8,kg/cm²
